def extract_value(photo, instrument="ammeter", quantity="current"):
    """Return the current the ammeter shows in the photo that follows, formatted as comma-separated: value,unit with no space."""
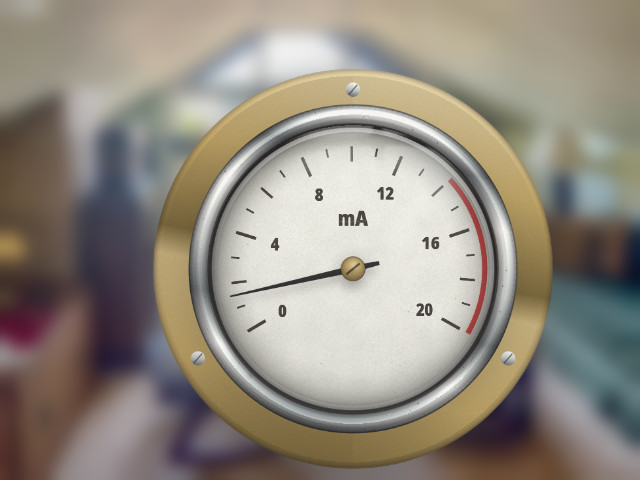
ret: 1.5,mA
